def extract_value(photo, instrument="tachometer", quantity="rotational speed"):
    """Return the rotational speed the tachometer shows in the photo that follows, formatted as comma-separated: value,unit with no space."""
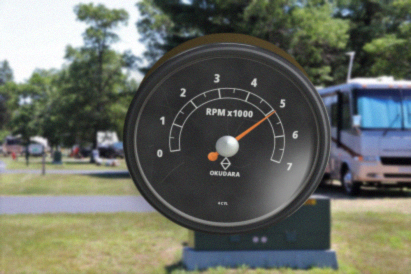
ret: 5000,rpm
